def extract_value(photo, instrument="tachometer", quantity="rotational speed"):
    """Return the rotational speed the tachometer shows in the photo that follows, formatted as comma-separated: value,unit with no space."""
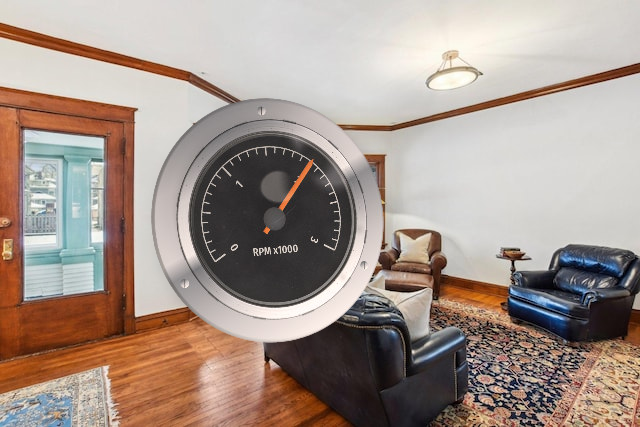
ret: 2000,rpm
